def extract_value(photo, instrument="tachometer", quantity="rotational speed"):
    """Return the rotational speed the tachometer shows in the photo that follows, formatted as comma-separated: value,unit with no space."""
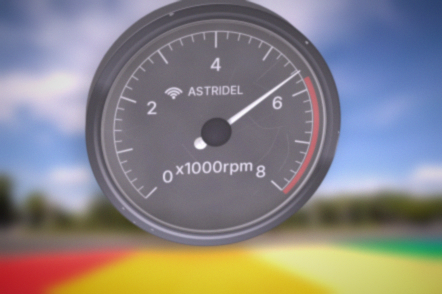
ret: 5600,rpm
